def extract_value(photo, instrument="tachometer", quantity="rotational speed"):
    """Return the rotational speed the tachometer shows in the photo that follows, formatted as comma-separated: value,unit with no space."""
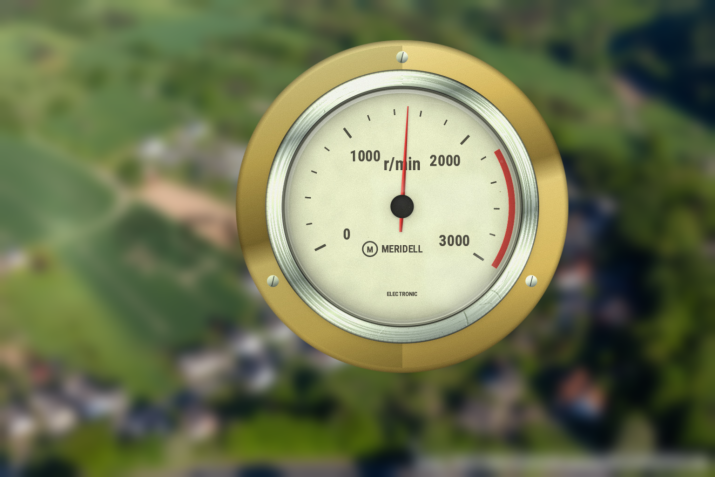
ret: 1500,rpm
